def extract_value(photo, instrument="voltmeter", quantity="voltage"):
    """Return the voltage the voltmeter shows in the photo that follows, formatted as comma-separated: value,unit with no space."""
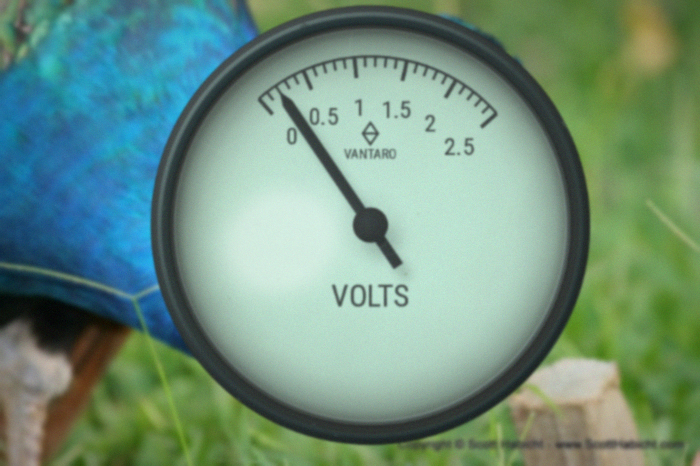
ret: 0.2,V
